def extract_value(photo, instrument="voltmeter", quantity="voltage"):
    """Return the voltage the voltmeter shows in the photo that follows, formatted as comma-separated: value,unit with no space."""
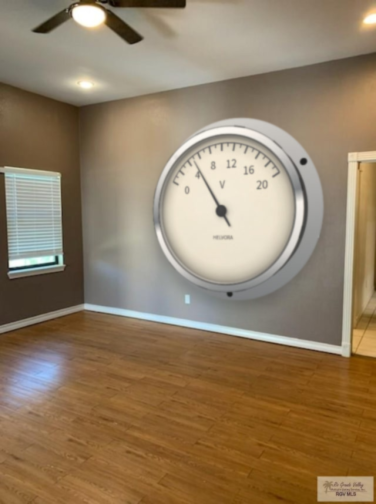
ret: 5,V
